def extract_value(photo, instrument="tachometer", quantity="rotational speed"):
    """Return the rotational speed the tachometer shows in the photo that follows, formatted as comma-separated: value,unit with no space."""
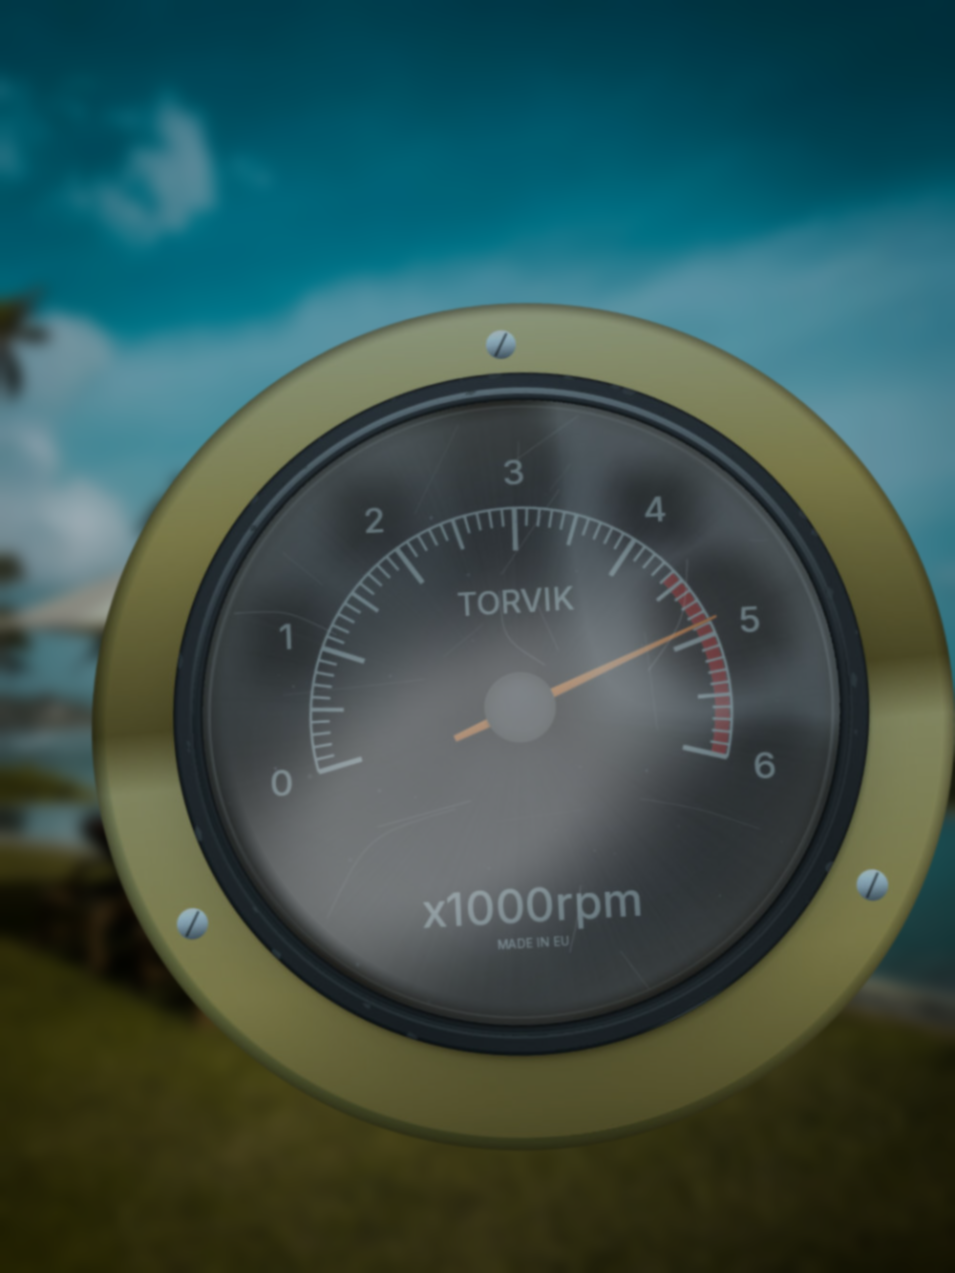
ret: 4900,rpm
